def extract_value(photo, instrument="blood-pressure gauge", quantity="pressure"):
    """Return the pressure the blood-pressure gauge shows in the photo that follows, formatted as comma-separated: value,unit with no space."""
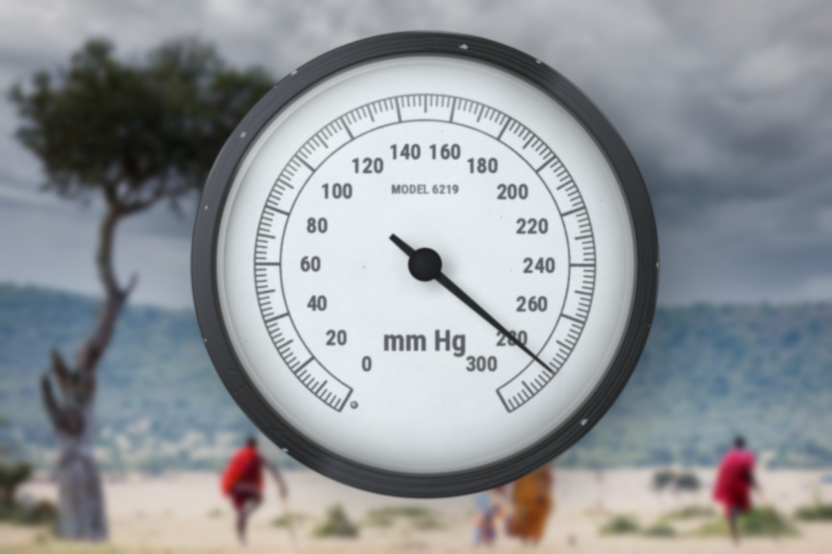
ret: 280,mmHg
